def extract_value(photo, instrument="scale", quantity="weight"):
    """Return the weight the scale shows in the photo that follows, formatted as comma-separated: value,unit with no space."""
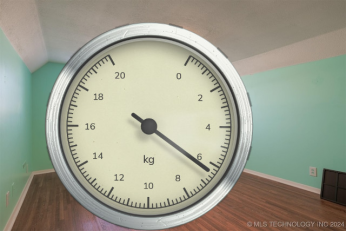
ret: 6.4,kg
